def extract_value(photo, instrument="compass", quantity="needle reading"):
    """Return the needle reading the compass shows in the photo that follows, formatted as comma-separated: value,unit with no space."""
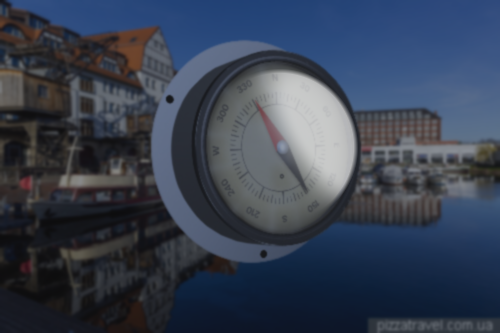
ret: 330,°
